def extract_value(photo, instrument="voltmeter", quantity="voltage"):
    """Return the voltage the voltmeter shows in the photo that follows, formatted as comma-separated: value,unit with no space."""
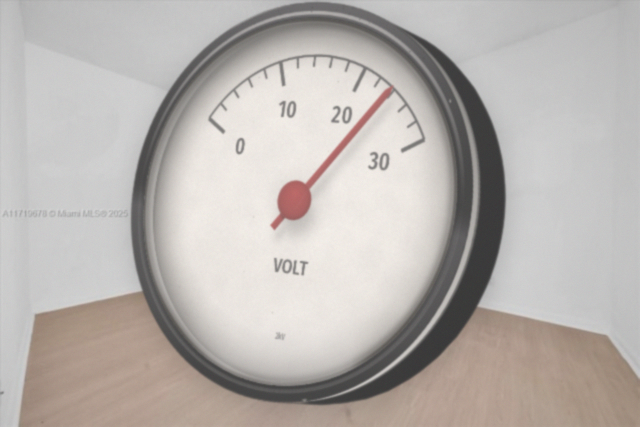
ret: 24,V
